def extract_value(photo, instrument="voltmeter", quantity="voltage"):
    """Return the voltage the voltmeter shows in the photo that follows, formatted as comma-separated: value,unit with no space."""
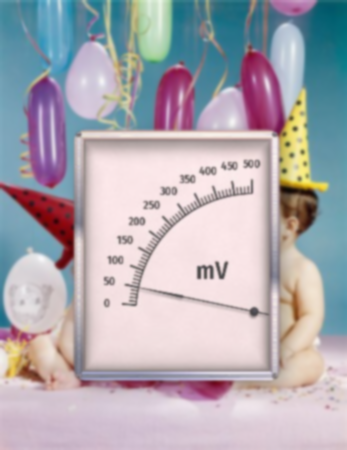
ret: 50,mV
